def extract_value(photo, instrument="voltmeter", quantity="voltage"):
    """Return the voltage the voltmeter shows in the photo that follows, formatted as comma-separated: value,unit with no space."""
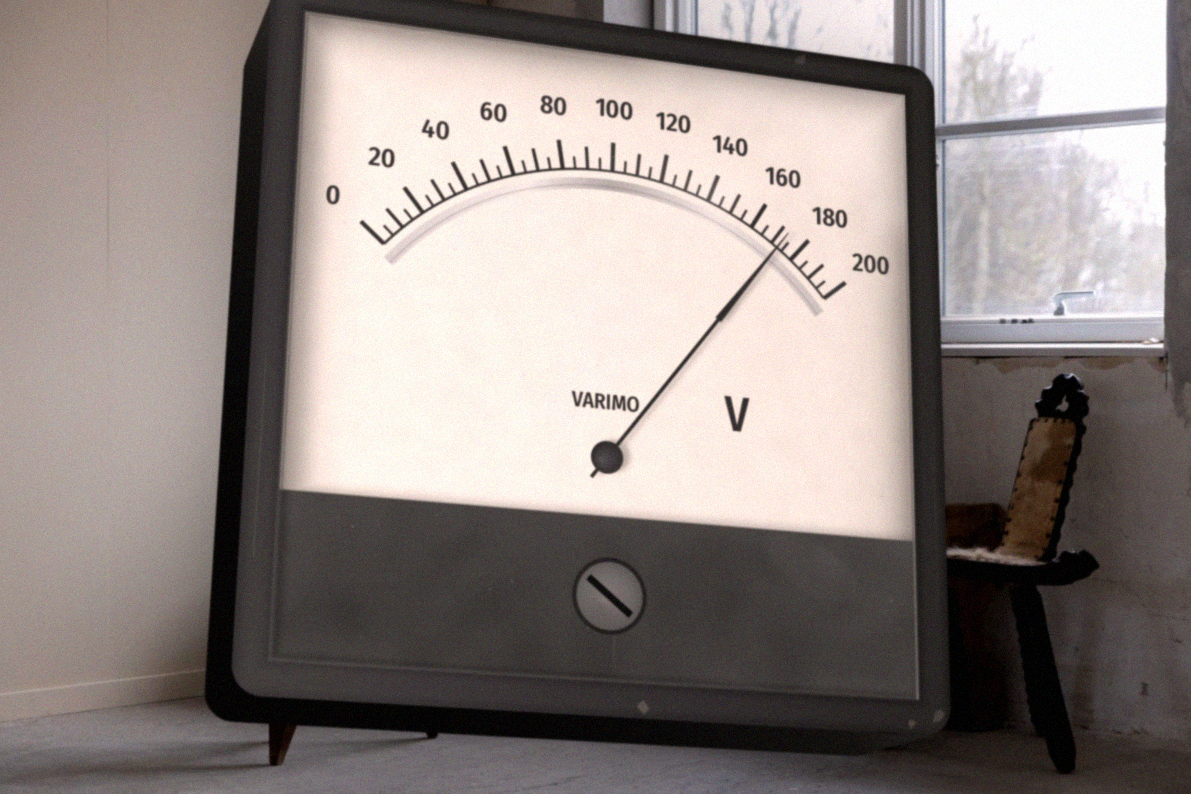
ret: 172.5,V
